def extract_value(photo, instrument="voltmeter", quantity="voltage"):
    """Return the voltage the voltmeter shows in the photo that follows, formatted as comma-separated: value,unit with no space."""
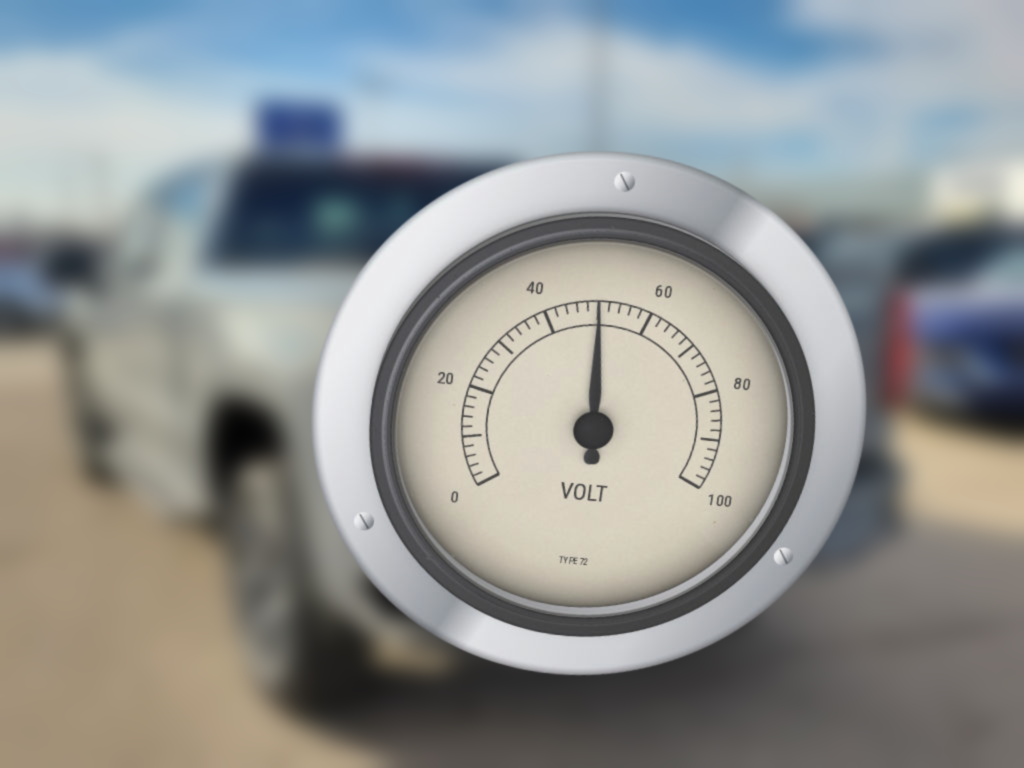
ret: 50,V
